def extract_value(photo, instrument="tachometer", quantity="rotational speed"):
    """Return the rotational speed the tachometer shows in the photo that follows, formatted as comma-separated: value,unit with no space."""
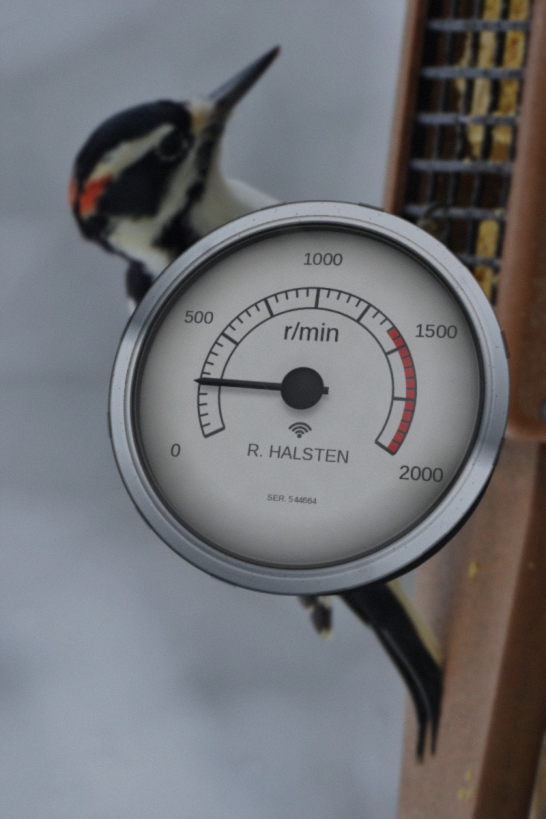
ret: 250,rpm
